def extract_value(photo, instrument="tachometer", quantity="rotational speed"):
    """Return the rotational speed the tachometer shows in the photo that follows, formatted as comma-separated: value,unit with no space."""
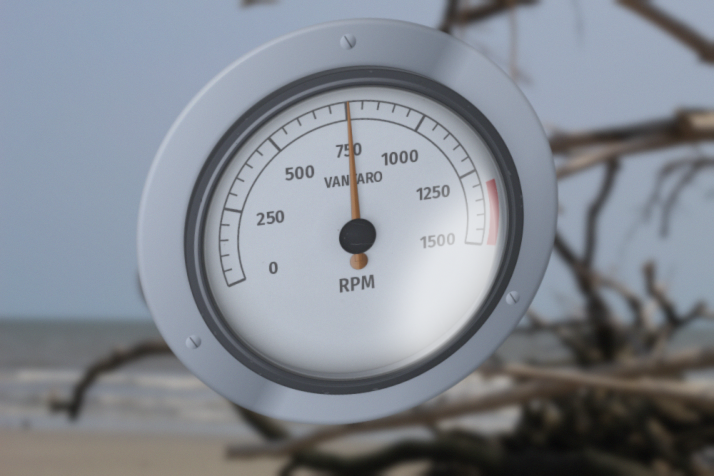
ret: 750,rpm
